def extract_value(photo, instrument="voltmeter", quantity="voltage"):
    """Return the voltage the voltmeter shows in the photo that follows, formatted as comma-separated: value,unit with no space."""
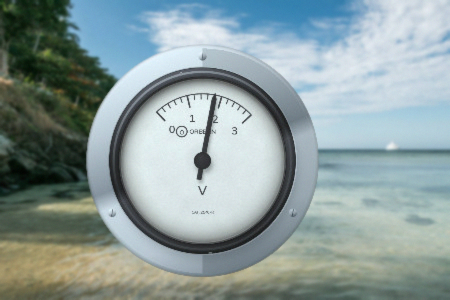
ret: 1.8,V
